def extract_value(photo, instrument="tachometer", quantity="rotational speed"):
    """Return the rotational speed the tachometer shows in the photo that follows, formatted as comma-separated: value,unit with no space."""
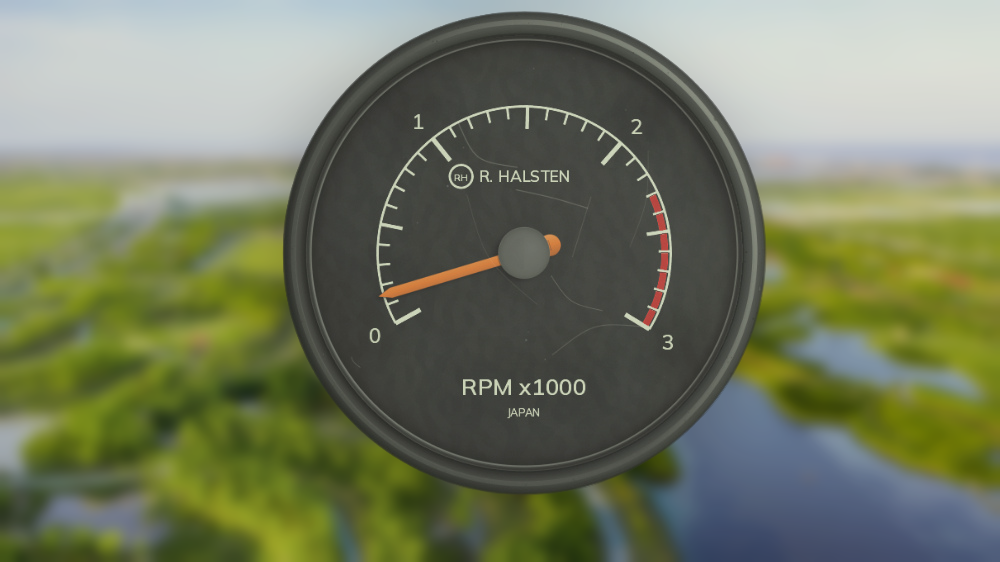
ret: 150,rpm
